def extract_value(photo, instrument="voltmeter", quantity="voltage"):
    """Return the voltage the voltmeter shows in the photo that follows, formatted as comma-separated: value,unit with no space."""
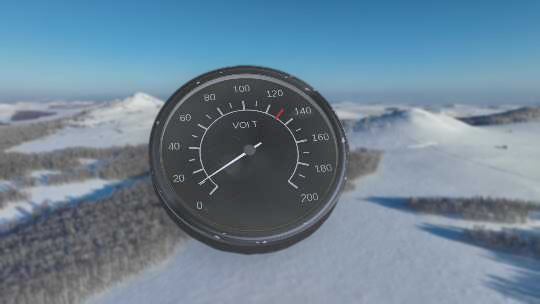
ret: 10,V
